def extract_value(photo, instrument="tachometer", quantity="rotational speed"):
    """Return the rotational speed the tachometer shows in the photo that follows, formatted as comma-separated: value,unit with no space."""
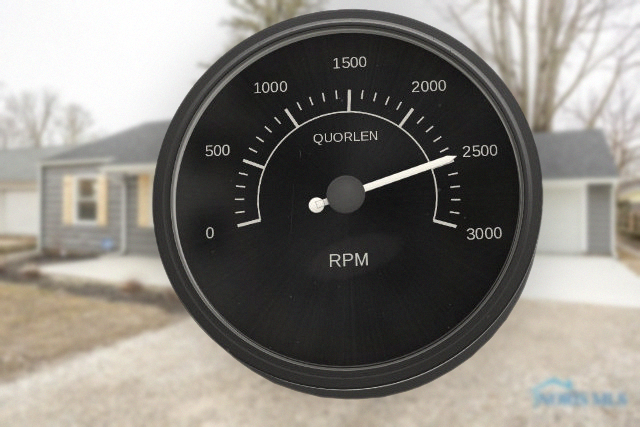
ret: 2500,rpm
